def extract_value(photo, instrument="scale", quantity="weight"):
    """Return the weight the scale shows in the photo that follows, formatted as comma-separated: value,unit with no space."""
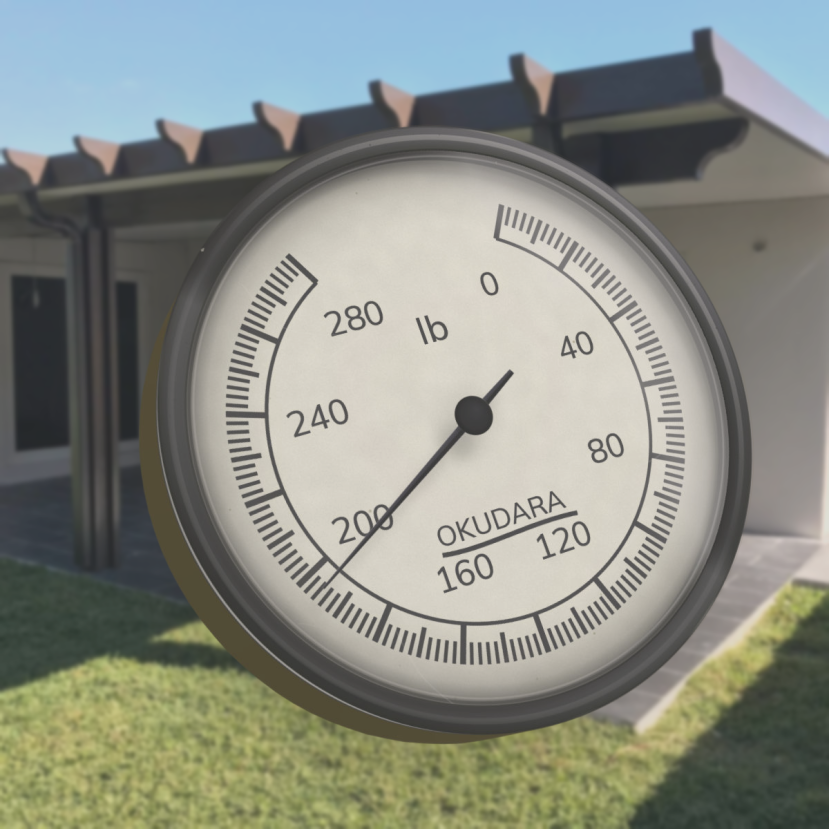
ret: 196,lb
